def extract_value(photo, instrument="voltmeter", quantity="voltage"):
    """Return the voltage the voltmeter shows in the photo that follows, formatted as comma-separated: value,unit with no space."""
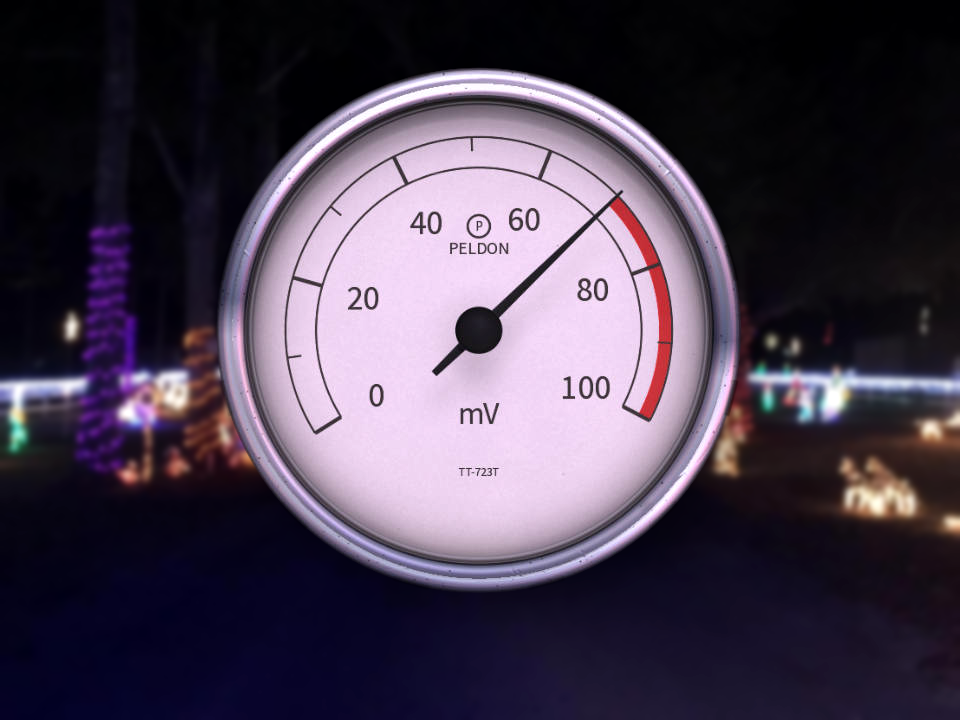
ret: 70,mV
